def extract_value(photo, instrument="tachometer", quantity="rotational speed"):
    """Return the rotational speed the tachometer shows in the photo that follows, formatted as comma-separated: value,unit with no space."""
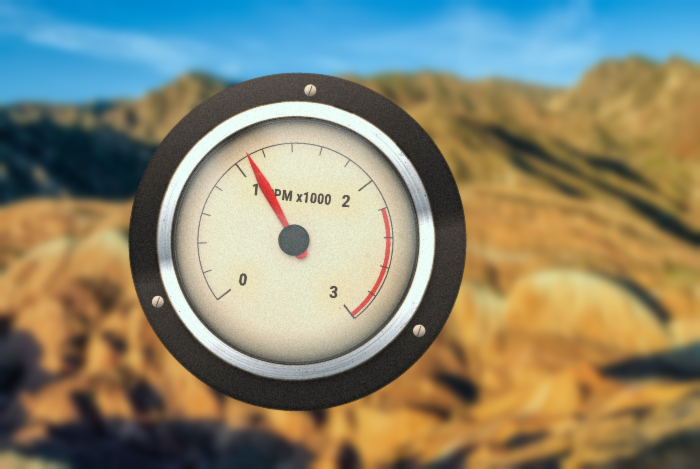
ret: 1100,rpm
